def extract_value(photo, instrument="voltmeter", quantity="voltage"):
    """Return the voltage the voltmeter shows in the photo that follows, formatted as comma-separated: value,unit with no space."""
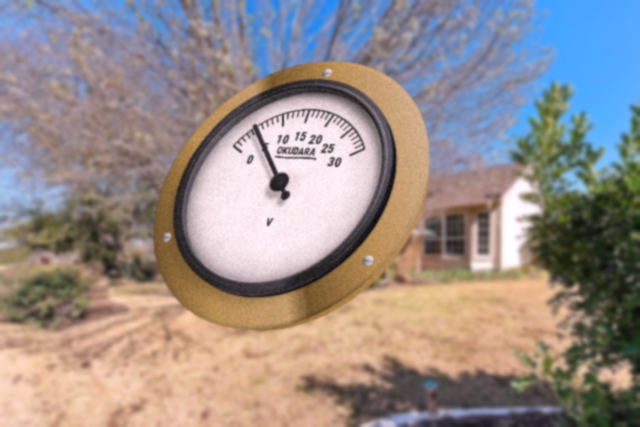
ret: 5,V
